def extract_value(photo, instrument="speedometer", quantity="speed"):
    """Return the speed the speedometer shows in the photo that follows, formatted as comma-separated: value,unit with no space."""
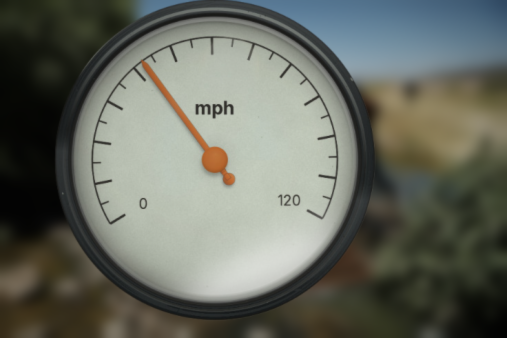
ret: 42.5,mph
